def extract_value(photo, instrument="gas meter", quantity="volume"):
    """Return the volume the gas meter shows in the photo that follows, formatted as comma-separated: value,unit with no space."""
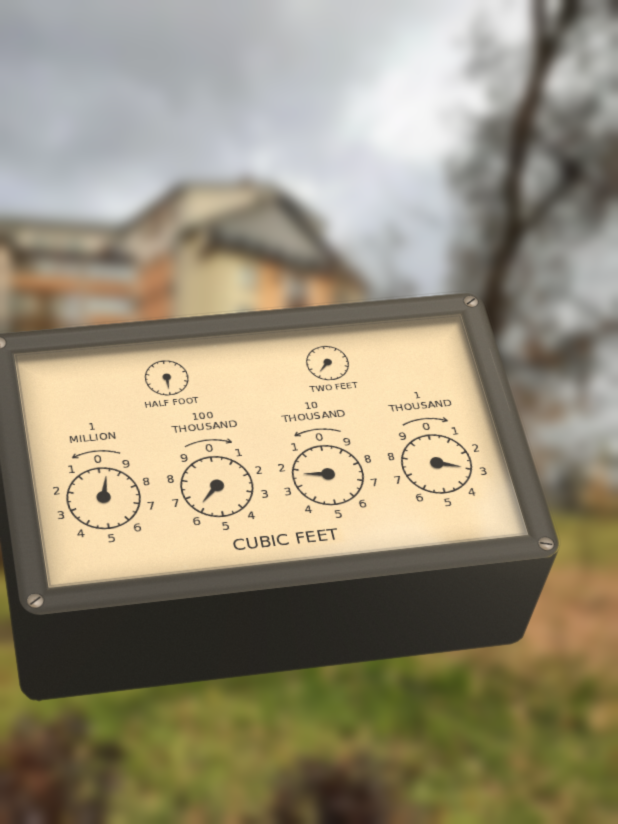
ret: 962300,ft³
